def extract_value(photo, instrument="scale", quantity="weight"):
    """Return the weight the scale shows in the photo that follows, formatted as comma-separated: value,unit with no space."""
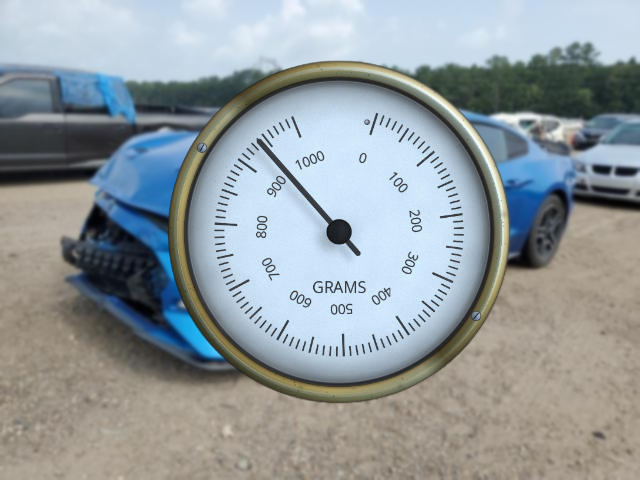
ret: 940,g
